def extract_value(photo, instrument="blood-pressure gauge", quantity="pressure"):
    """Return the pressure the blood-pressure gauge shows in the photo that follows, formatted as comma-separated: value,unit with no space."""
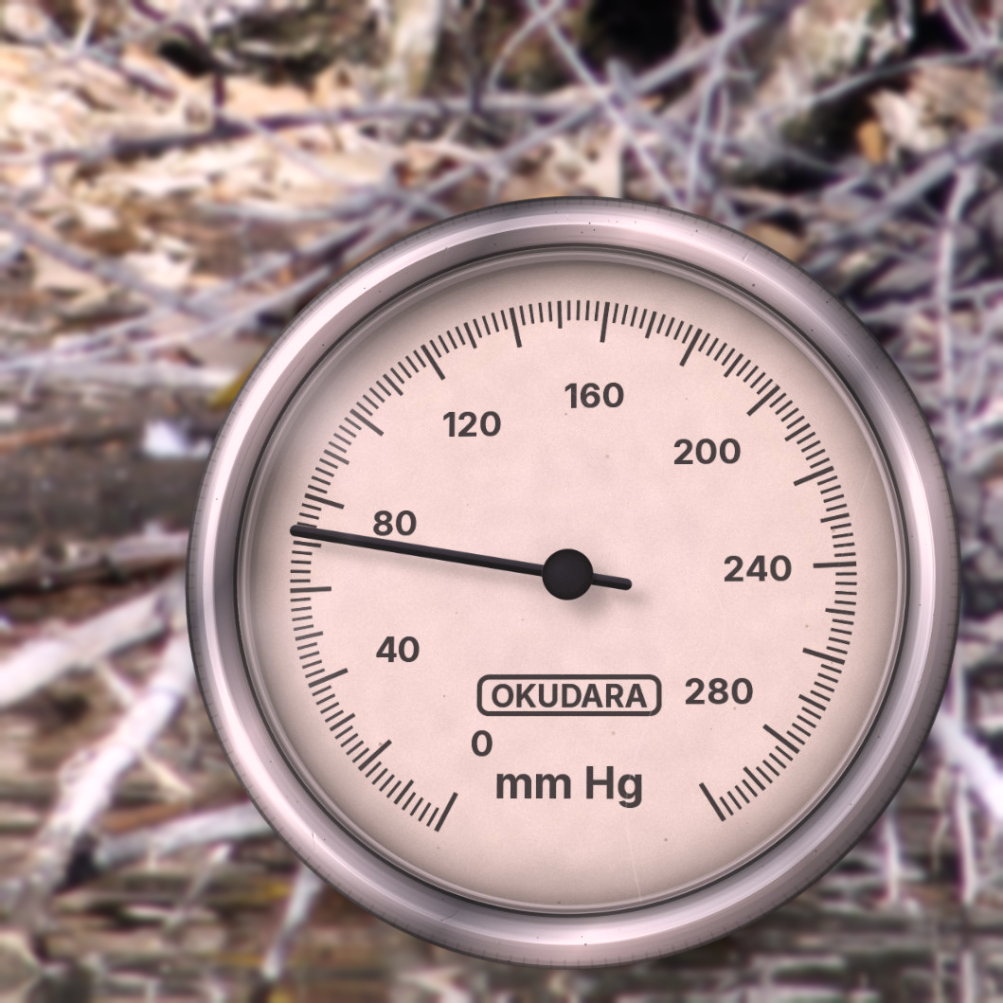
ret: 72,mmHg
